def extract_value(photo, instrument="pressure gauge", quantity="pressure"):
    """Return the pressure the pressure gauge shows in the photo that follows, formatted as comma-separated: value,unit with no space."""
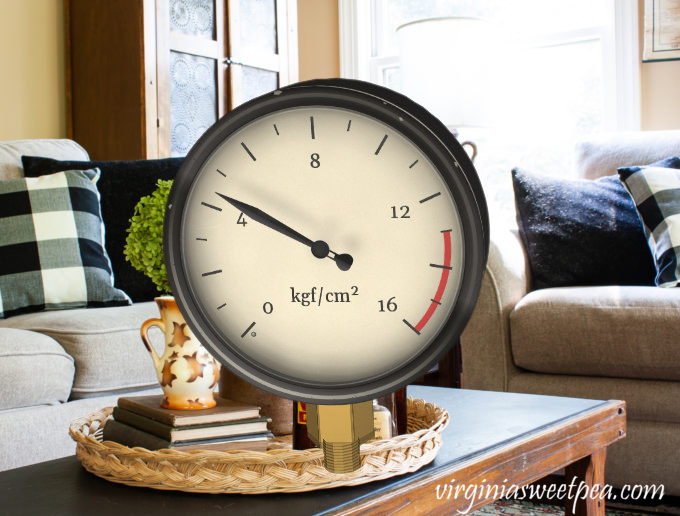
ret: 4.5,kg/cm²
